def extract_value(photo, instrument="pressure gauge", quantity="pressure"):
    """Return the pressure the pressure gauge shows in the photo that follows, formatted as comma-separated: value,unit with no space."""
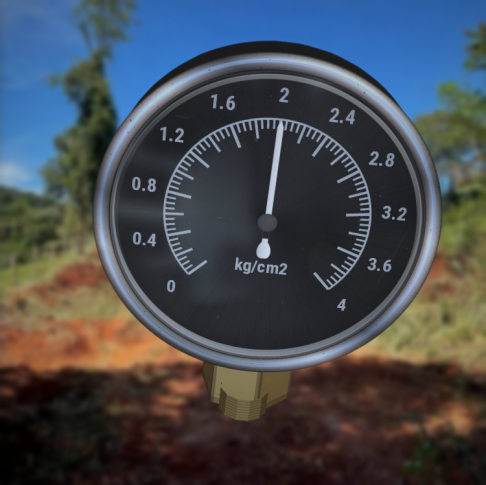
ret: 2,kg/cm²
